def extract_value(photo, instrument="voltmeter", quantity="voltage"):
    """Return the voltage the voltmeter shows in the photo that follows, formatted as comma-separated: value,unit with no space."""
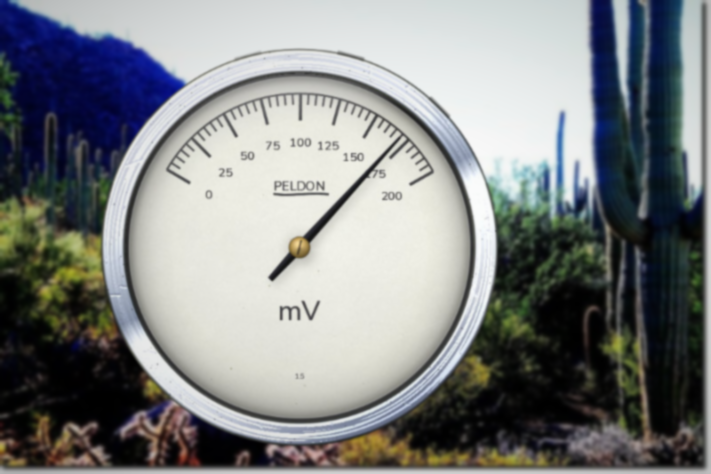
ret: 170,mV
